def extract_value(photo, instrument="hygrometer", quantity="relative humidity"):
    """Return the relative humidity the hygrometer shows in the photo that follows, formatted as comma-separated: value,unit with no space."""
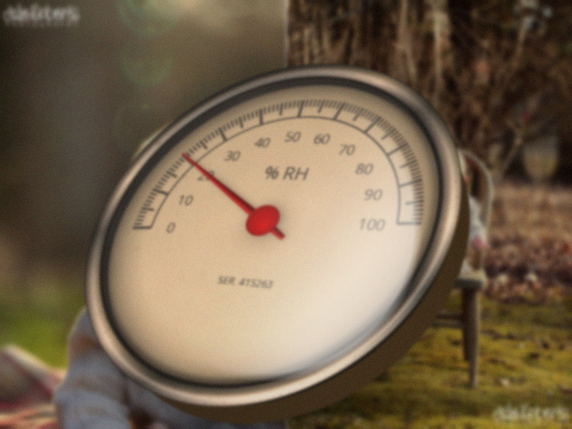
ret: 20,%
